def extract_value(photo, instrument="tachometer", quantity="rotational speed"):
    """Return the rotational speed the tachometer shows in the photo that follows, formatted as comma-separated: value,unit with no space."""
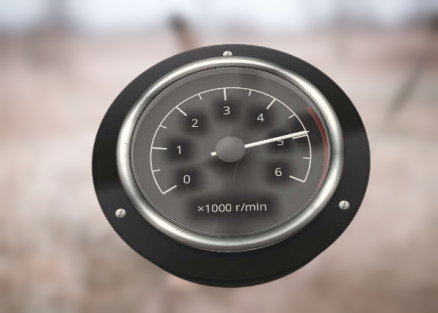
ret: 5000,rpm
